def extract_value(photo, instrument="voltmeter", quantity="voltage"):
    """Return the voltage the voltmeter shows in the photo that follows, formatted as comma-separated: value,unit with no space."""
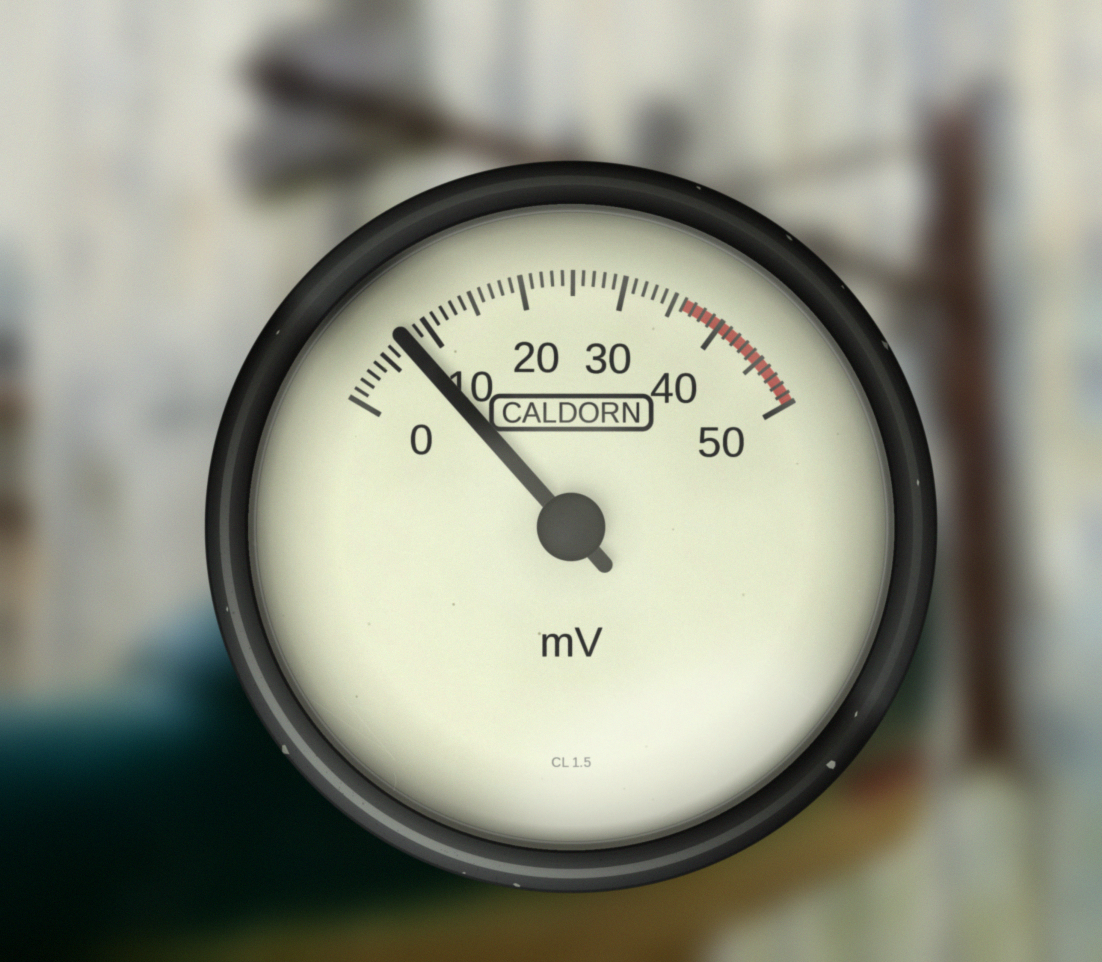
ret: 7.5,mV
